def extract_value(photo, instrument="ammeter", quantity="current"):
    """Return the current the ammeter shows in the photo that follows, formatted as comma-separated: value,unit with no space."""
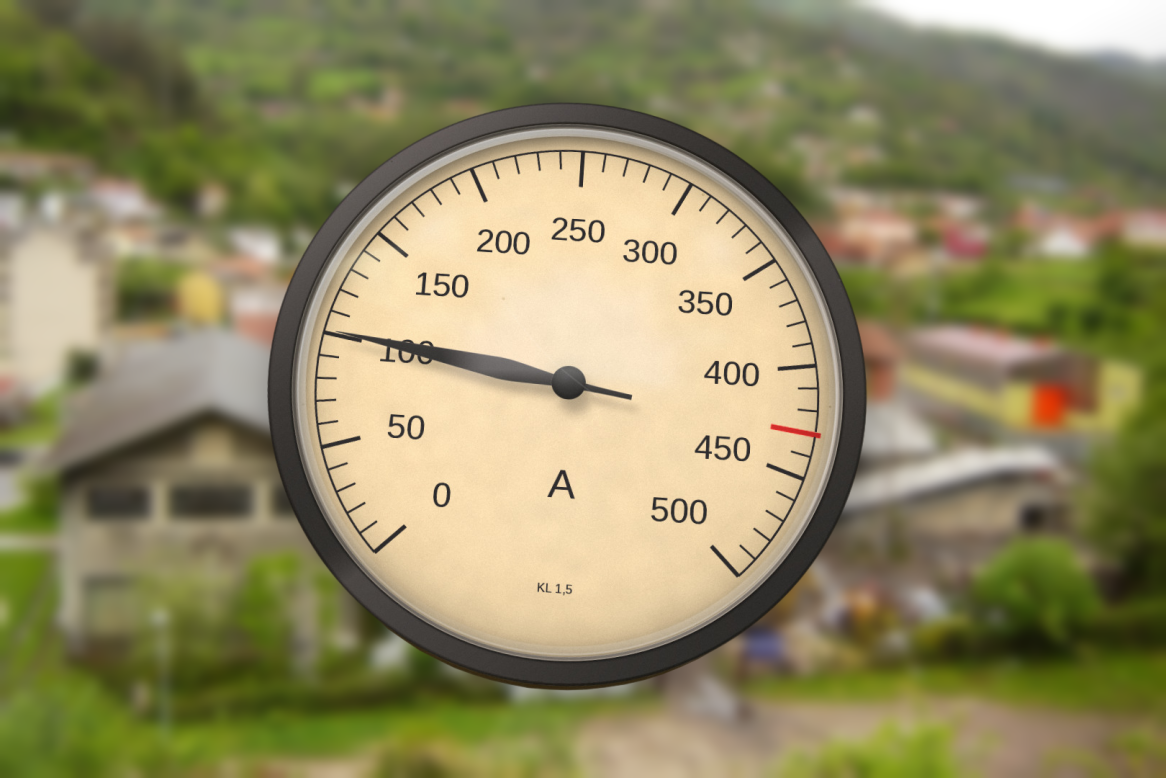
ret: 100,A
